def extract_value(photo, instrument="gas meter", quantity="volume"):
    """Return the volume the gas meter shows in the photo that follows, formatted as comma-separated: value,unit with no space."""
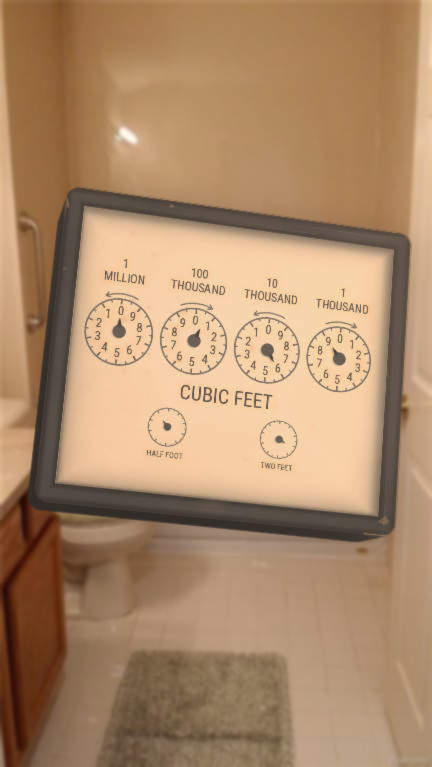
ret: 5900,ft³
